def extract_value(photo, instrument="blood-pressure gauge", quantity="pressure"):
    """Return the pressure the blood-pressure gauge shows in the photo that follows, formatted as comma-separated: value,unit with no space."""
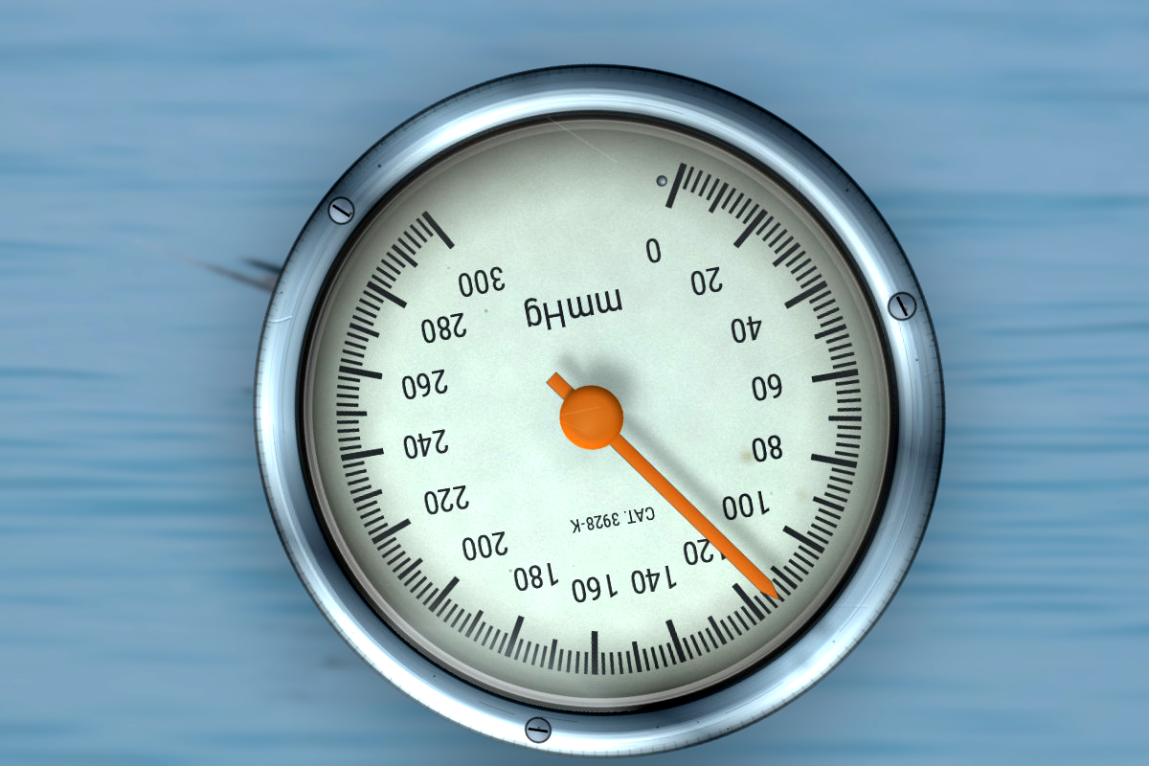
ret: 114,mmHg
